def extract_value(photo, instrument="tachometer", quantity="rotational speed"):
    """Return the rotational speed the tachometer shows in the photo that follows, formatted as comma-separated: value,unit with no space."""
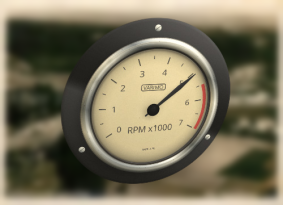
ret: 5000,rpm
